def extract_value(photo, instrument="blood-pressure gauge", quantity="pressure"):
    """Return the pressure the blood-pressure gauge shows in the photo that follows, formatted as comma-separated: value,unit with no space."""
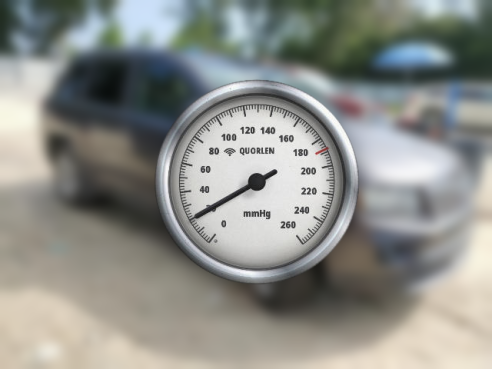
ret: 20,mmHg
